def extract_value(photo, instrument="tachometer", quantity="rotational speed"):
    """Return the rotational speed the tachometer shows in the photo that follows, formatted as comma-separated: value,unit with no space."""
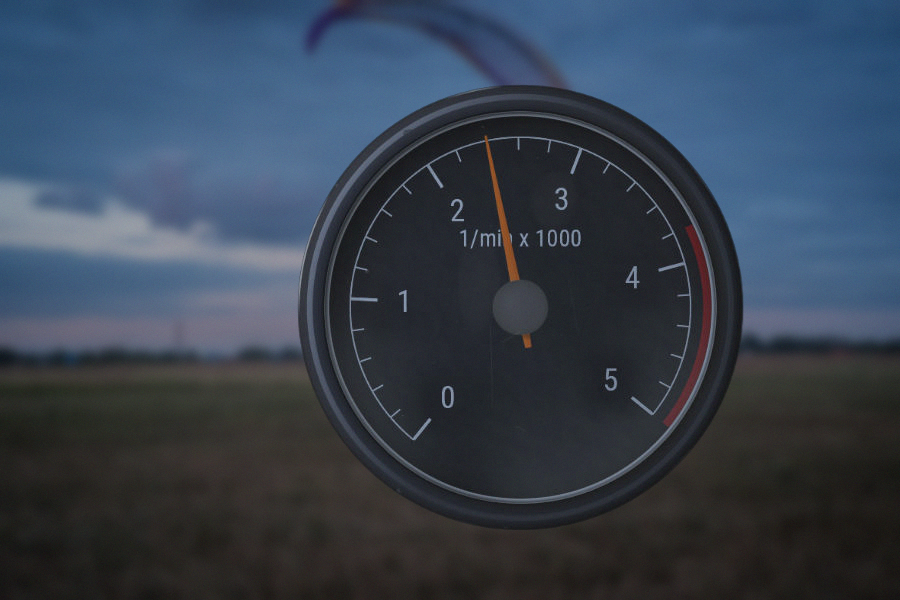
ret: 2400,rpm
